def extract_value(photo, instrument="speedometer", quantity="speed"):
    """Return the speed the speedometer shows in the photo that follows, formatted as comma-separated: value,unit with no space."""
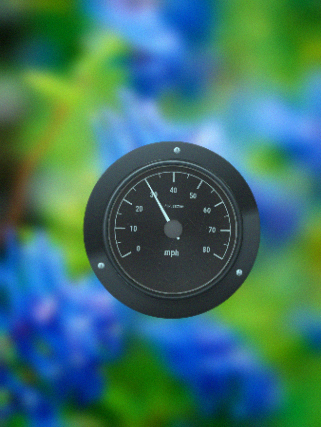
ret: 30,mph
